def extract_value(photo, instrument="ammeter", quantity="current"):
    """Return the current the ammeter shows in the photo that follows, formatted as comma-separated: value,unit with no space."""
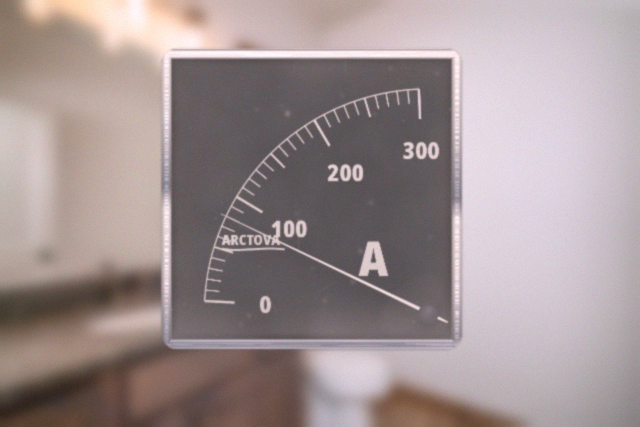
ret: 80,A
